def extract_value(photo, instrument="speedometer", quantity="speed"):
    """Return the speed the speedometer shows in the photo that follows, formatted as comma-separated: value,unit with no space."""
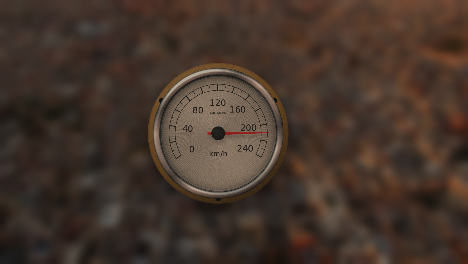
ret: 210,km/h
